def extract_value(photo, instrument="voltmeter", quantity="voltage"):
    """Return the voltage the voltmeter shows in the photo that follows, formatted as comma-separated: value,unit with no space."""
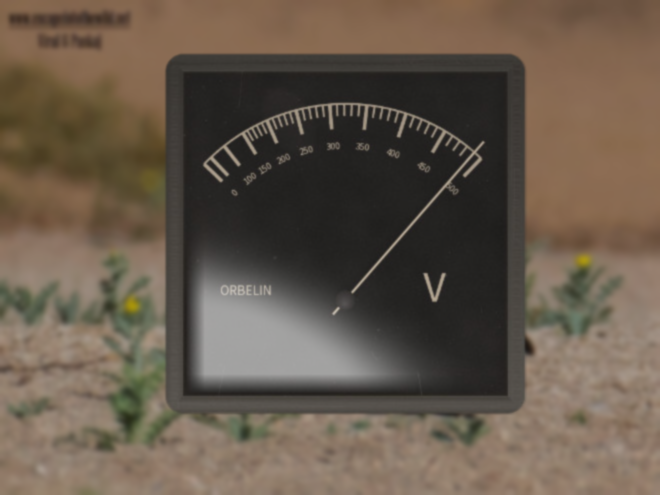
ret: 490,V
